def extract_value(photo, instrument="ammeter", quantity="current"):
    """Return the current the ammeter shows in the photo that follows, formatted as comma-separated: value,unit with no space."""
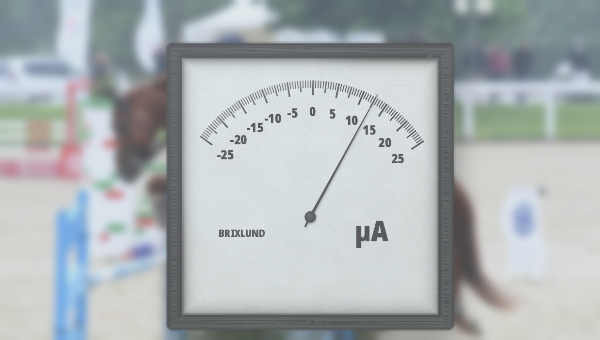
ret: 12.5,µA
